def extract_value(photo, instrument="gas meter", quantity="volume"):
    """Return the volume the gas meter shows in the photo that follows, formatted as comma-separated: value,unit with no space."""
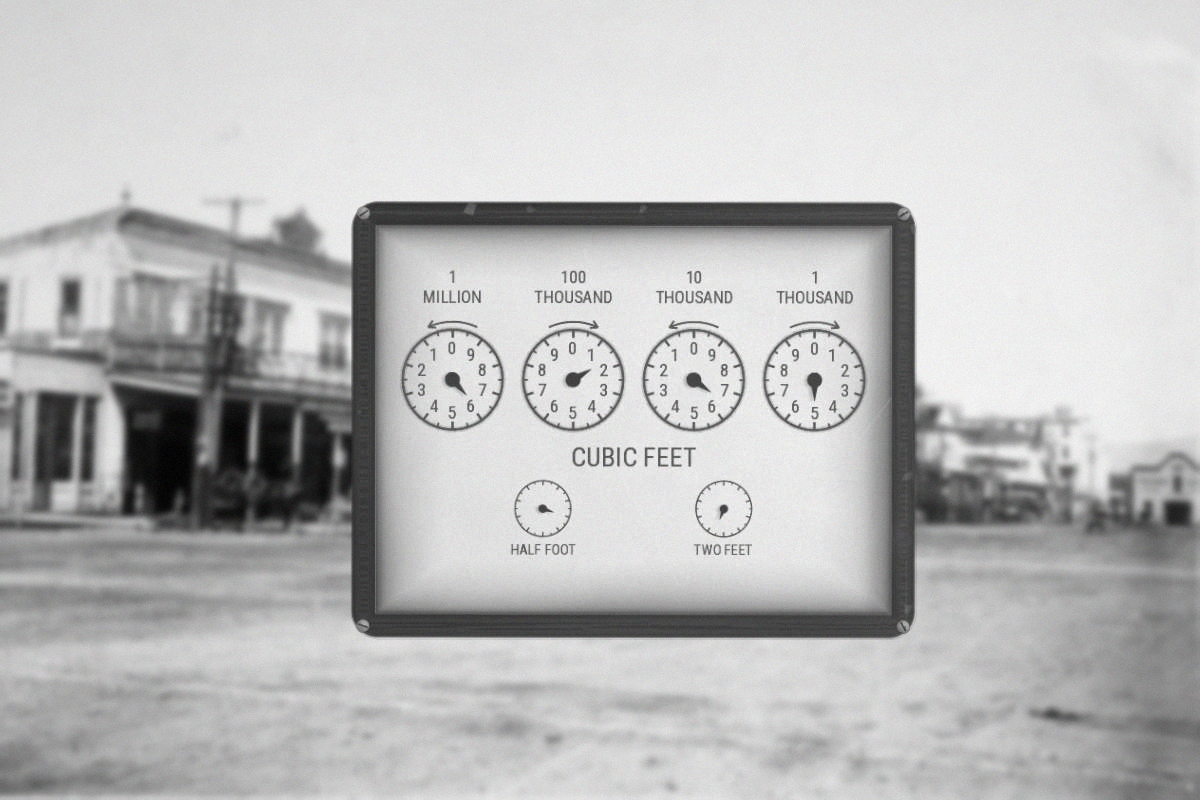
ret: 616500,ft³
